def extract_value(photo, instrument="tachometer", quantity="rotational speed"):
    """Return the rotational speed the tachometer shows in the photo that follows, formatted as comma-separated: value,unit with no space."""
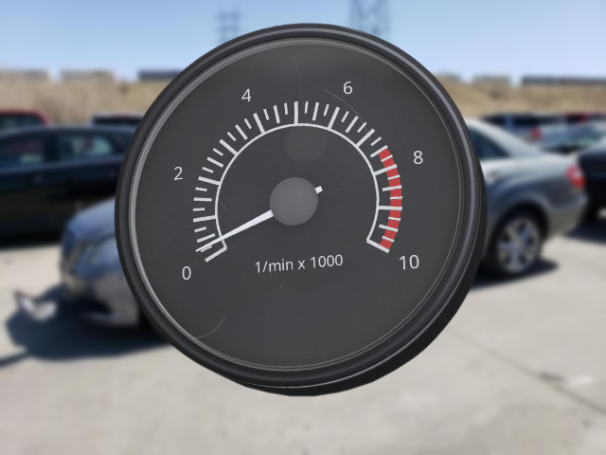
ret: 250,rpm
